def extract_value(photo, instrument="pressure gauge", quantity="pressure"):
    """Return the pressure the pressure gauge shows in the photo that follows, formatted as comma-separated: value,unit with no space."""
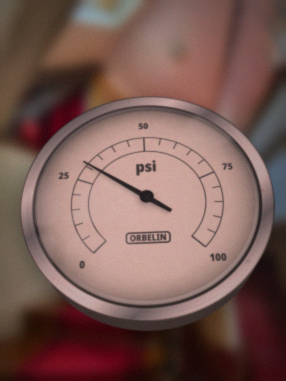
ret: 30,psi
